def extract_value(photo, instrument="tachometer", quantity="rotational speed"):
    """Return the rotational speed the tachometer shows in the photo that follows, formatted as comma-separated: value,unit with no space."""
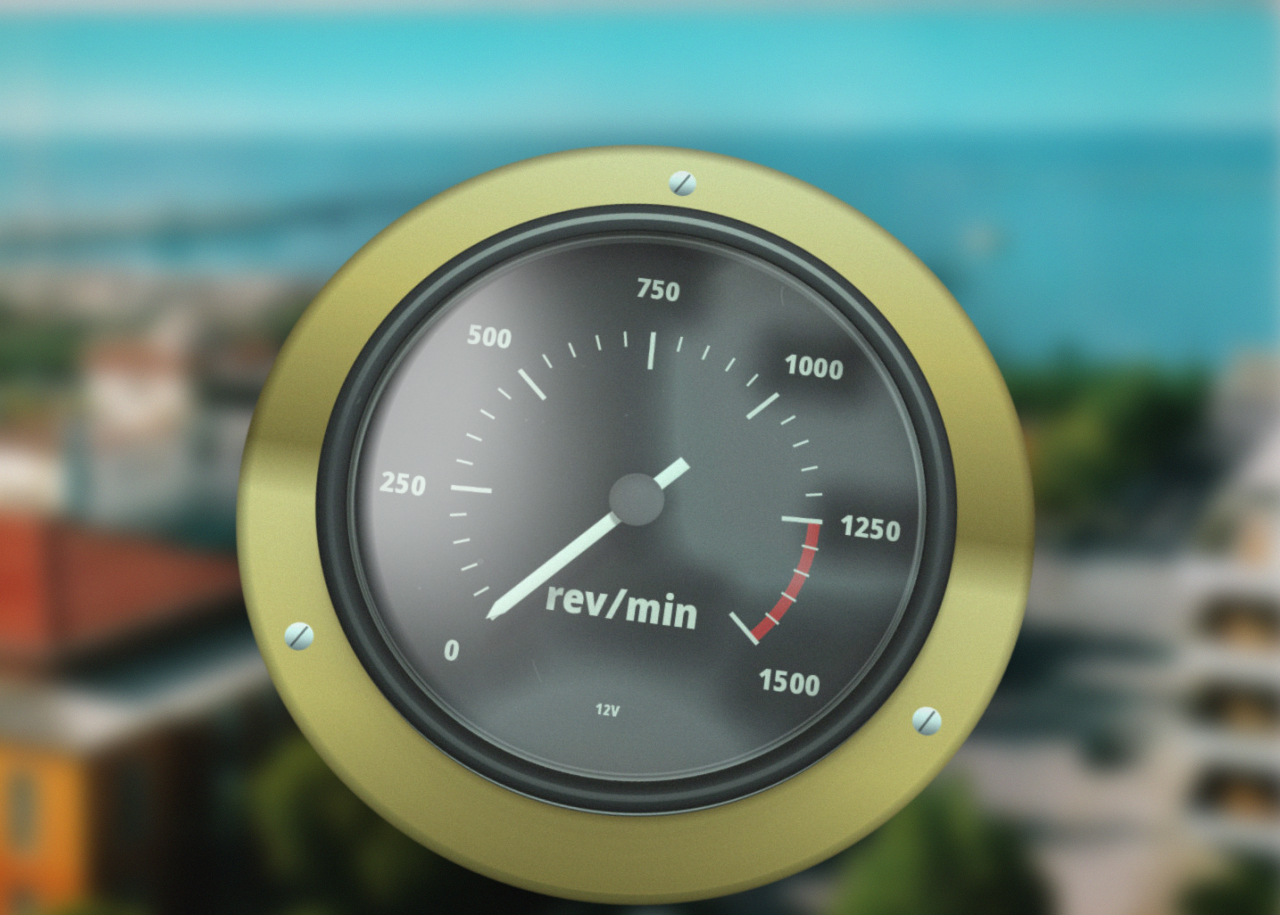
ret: 0,rpm
